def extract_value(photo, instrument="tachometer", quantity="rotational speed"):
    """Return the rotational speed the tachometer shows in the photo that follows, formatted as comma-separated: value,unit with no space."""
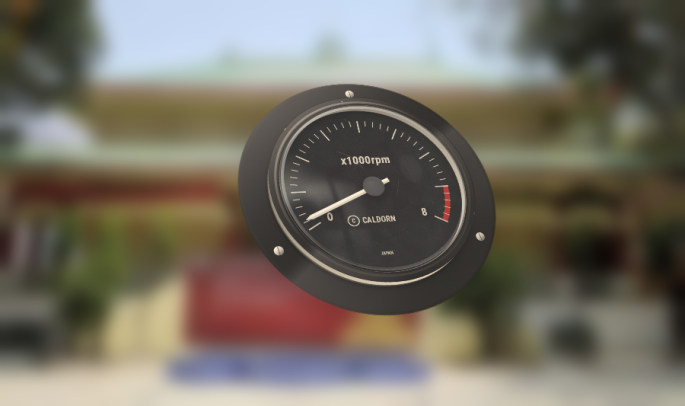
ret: 200,rpm
